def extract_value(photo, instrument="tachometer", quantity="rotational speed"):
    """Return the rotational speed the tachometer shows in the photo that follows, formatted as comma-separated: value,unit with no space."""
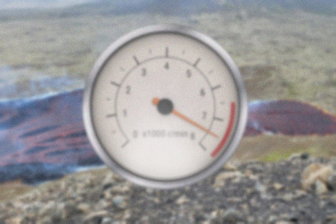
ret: 7500,rpm
